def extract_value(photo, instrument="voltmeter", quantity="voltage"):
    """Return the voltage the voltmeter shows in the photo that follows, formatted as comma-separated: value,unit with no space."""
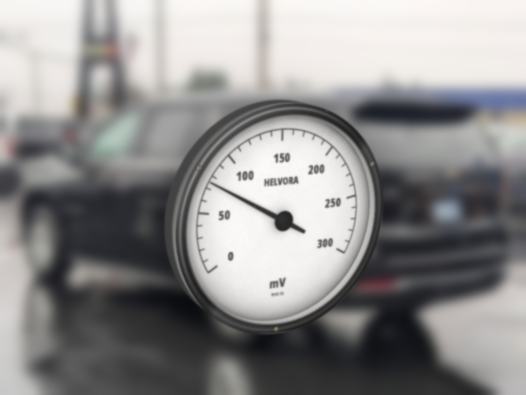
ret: 75,mV
